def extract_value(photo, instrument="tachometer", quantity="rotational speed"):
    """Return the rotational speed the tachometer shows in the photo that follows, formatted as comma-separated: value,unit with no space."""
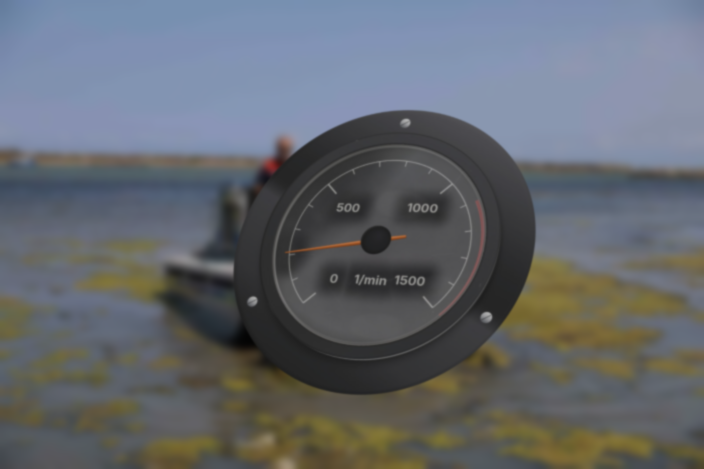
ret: 200,rpm
